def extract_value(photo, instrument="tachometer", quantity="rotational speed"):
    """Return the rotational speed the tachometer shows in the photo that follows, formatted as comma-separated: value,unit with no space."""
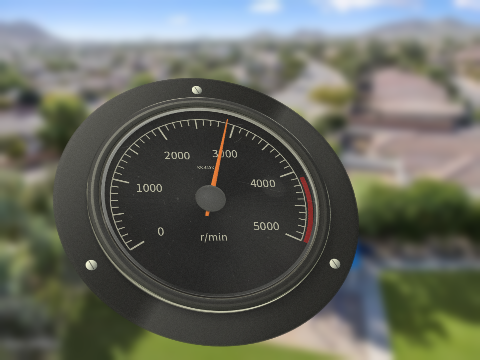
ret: 2900,rpm
